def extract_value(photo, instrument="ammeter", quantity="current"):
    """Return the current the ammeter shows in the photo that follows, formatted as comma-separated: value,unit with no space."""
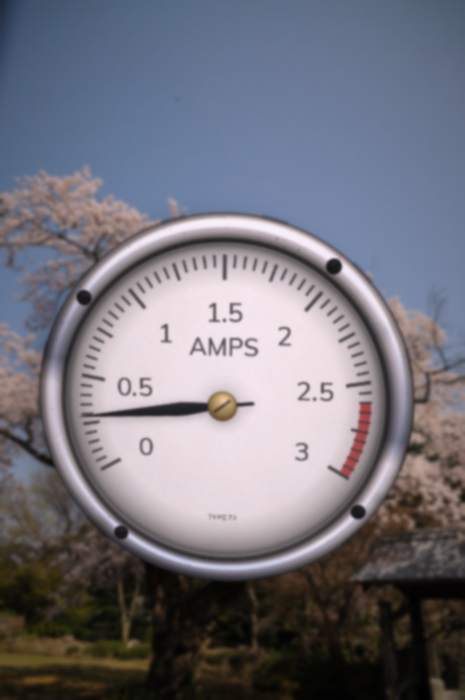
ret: 0.3,A
